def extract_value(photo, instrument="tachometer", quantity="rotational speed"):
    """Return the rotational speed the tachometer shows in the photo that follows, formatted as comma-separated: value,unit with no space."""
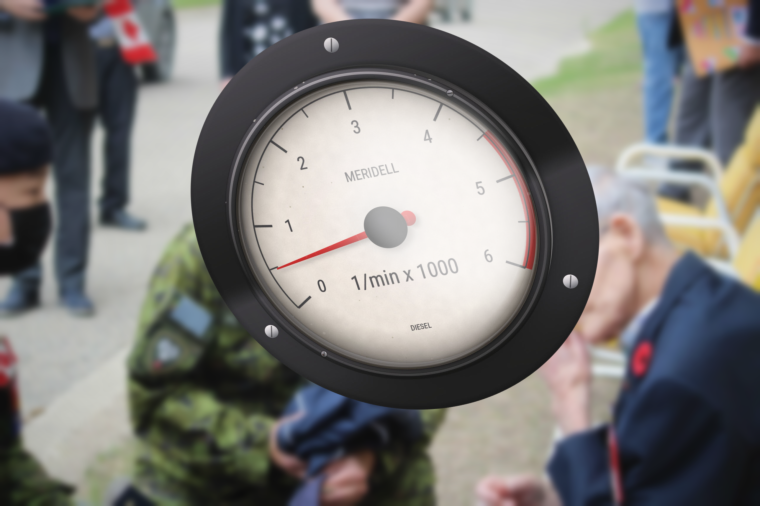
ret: 500,rpm
